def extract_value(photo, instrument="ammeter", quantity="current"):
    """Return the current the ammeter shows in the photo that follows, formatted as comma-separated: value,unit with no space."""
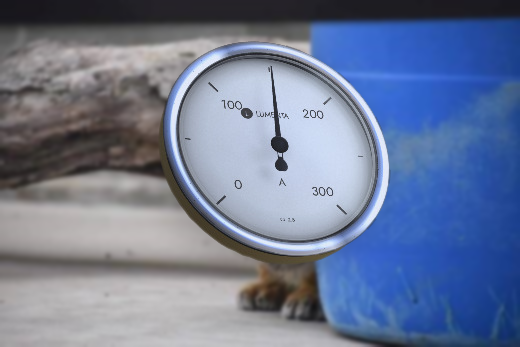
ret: 150,A
